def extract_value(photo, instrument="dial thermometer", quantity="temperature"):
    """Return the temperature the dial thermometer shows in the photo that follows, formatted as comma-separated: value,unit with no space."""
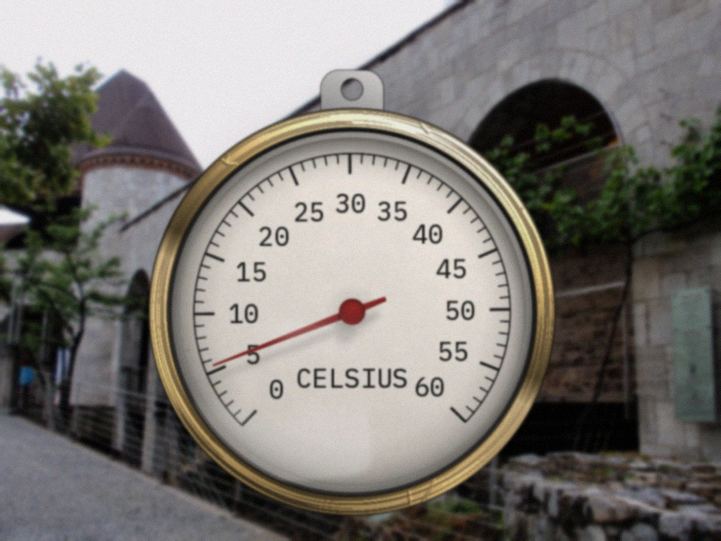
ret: 5.5,°C
